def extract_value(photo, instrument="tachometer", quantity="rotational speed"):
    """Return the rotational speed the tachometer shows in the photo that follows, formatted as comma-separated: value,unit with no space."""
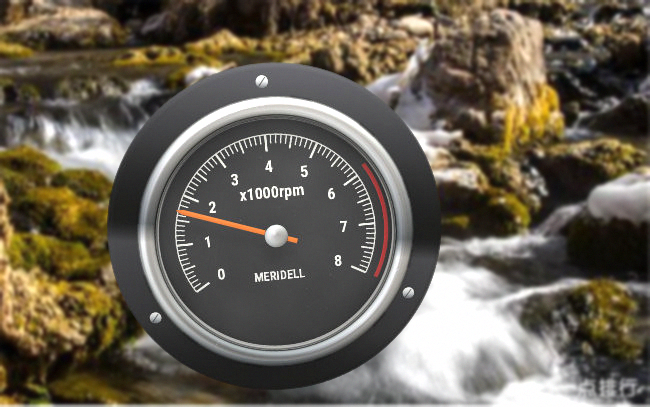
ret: 1700,rpm
